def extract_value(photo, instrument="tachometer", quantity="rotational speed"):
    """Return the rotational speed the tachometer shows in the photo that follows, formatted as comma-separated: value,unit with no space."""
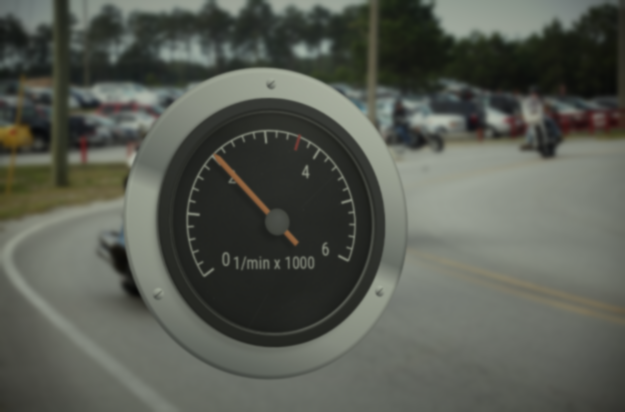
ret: 2000,rpm
